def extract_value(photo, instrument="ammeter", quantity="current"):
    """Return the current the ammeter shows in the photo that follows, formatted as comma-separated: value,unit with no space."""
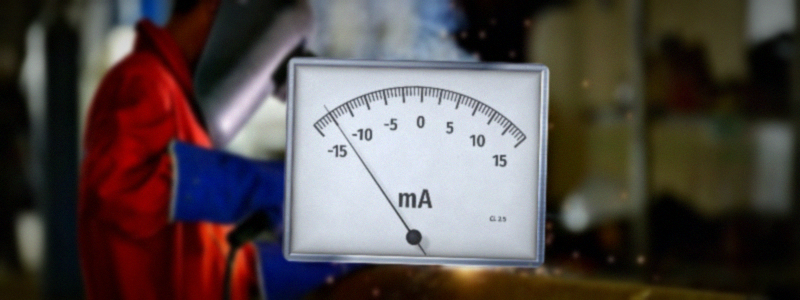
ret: -12.5,mA
